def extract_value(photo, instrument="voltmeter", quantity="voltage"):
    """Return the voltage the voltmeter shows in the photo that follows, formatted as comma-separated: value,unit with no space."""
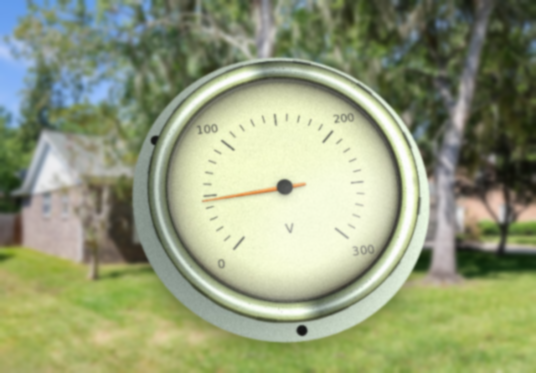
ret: 45,V
